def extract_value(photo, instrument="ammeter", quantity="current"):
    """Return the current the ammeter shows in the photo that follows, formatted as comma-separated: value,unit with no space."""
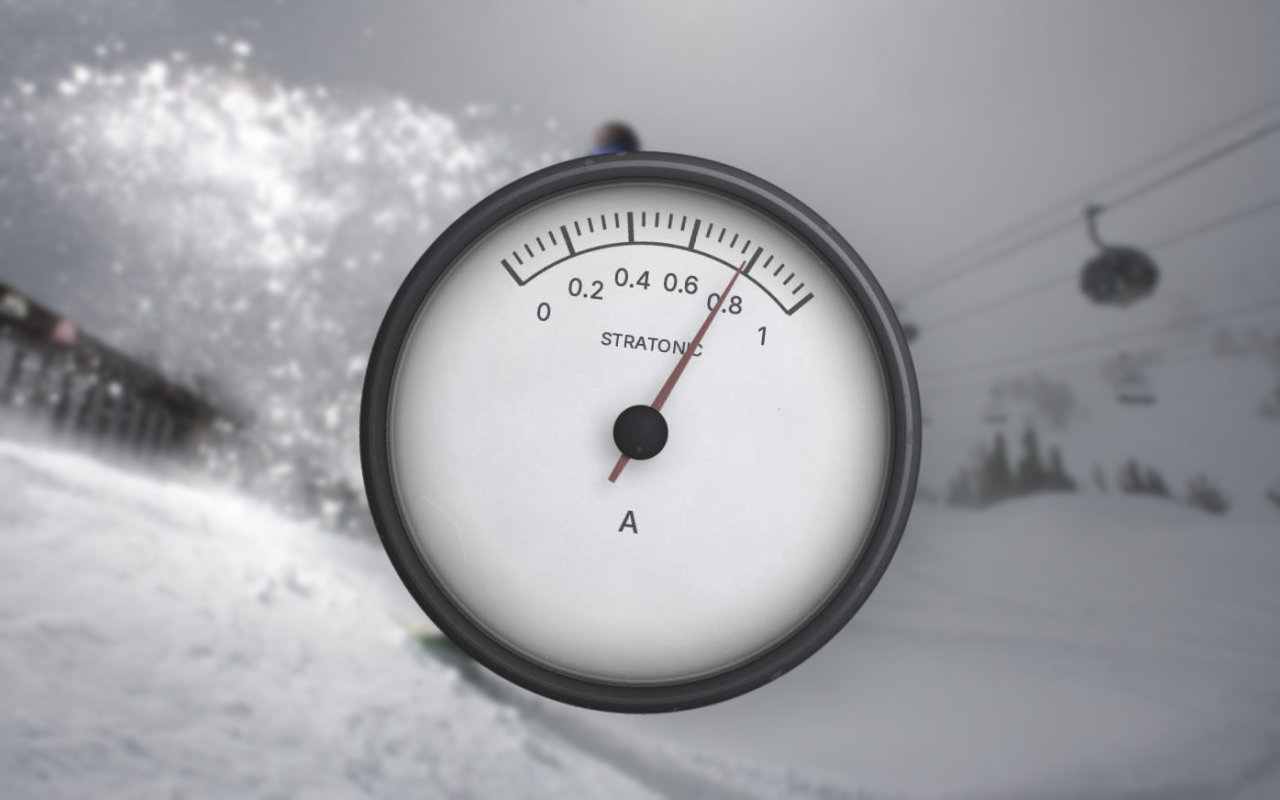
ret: 0.78,A
